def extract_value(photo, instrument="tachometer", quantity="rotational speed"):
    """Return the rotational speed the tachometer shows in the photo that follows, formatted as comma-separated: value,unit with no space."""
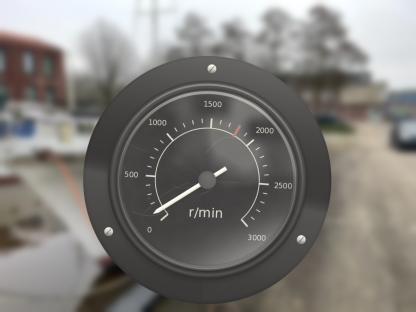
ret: 100,rpm
